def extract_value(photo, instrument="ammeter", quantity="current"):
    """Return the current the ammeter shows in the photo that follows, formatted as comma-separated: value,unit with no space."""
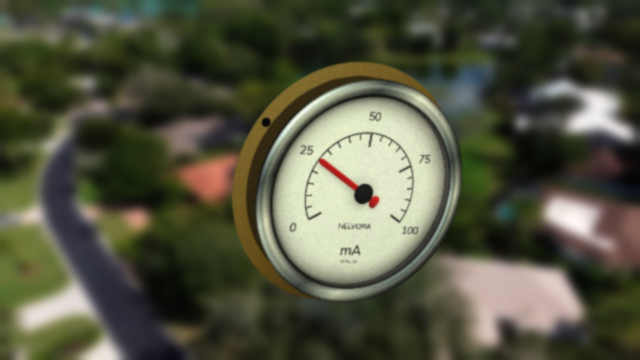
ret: 25,mA
